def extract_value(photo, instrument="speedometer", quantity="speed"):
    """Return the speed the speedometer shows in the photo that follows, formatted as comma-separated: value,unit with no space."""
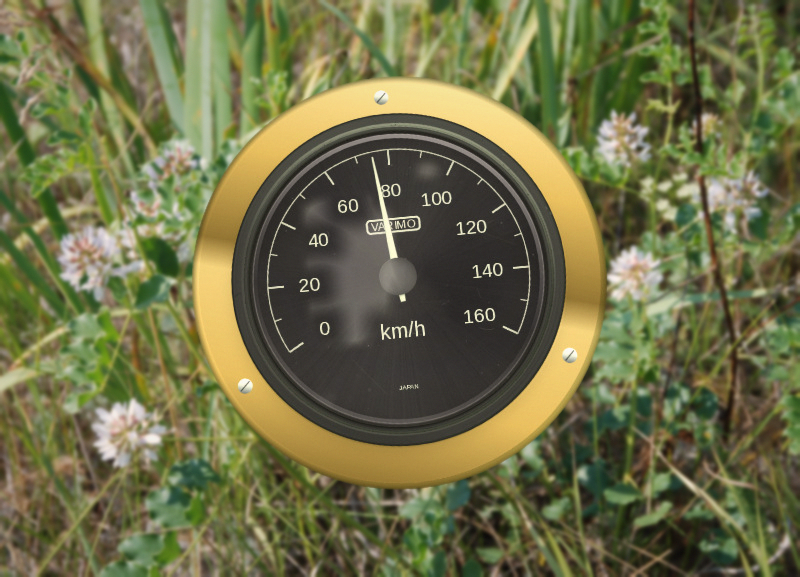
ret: 75,km/h
